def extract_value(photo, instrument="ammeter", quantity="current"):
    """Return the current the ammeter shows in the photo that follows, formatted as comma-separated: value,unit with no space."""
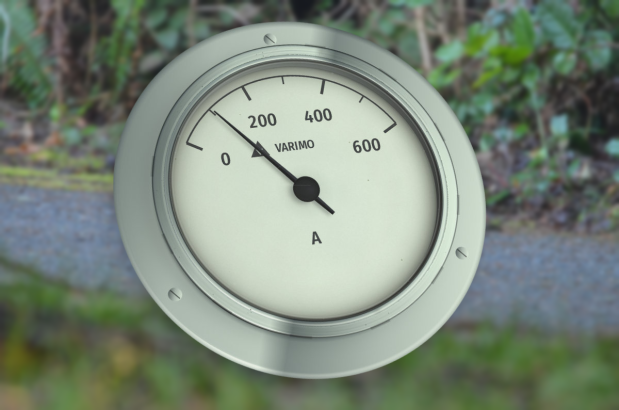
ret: 100,A
